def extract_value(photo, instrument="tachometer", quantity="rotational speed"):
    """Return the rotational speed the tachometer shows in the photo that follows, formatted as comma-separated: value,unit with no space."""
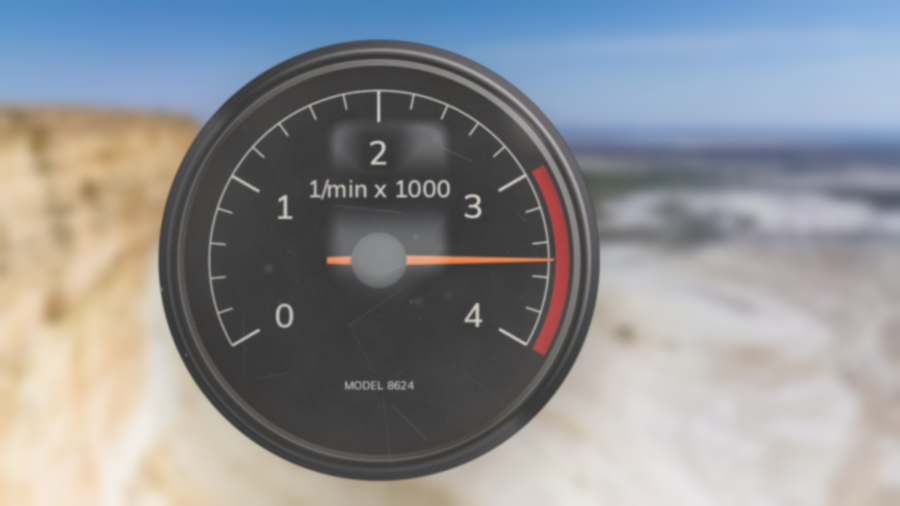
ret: 3500,rpm
